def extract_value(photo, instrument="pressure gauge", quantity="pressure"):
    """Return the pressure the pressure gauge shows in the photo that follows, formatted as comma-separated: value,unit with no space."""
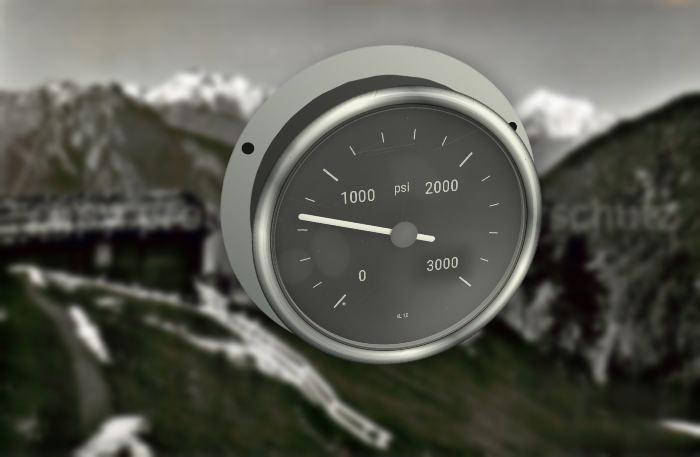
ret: 700,psi
